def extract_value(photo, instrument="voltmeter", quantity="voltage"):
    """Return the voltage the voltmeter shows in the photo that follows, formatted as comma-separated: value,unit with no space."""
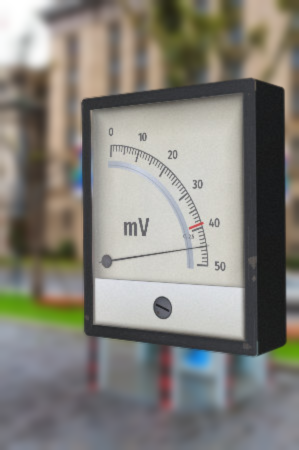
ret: 45,mV
